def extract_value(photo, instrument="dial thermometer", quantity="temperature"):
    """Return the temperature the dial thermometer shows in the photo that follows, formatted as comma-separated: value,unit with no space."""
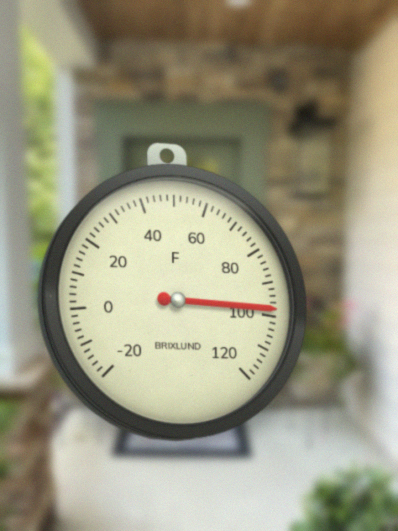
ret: 98,°F
